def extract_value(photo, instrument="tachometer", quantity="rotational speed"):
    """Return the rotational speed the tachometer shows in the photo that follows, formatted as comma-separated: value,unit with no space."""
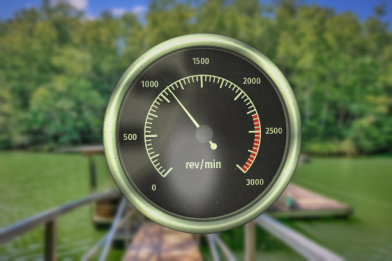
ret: 1100,rpm
